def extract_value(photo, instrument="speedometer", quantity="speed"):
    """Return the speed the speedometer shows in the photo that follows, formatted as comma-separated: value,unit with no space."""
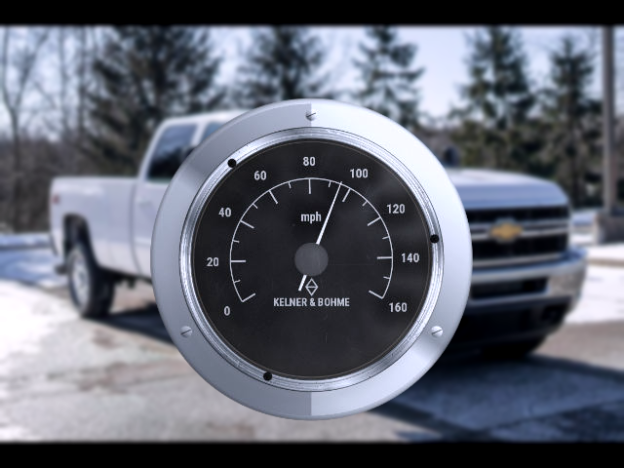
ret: 95,mph
